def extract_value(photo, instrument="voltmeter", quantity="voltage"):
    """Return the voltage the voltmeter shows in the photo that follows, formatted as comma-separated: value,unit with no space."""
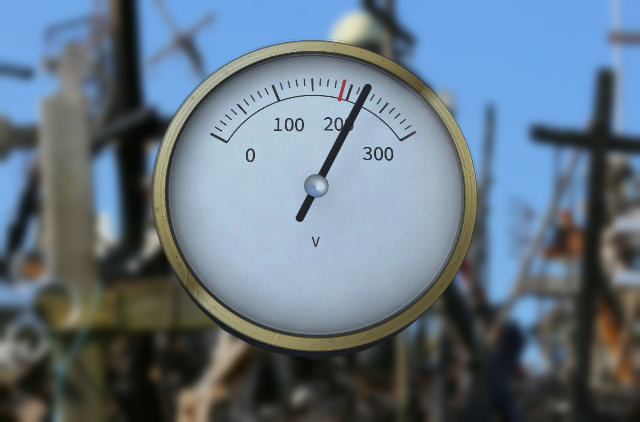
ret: 220,V
